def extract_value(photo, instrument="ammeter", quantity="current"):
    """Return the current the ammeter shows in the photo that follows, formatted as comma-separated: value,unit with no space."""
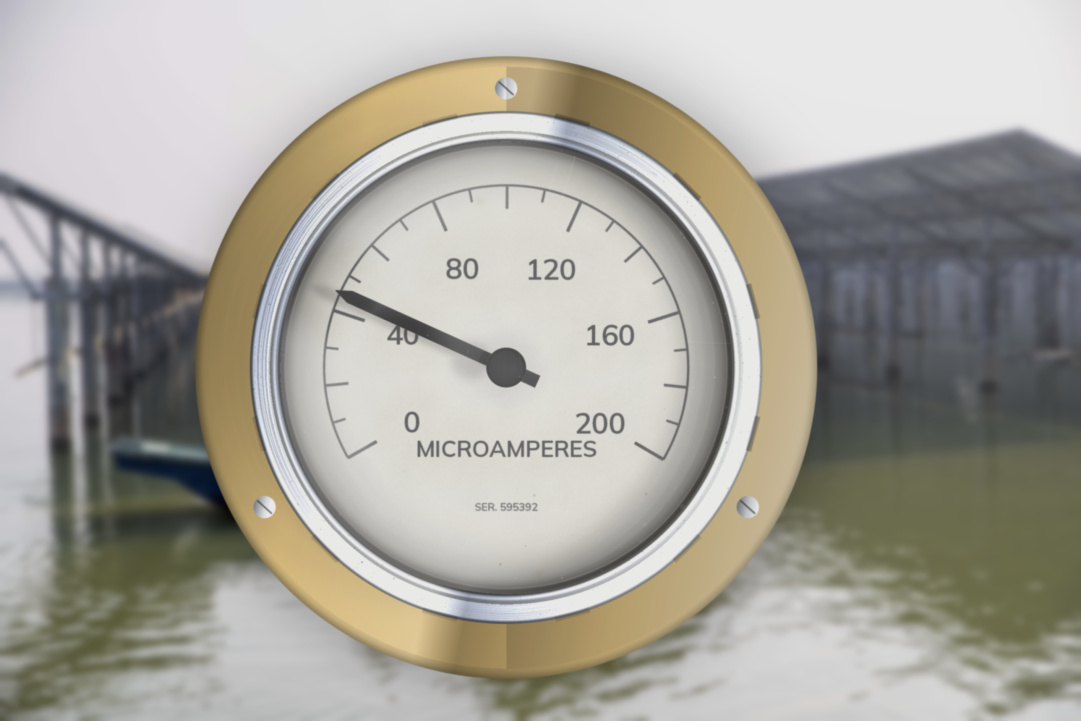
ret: 45,µA
